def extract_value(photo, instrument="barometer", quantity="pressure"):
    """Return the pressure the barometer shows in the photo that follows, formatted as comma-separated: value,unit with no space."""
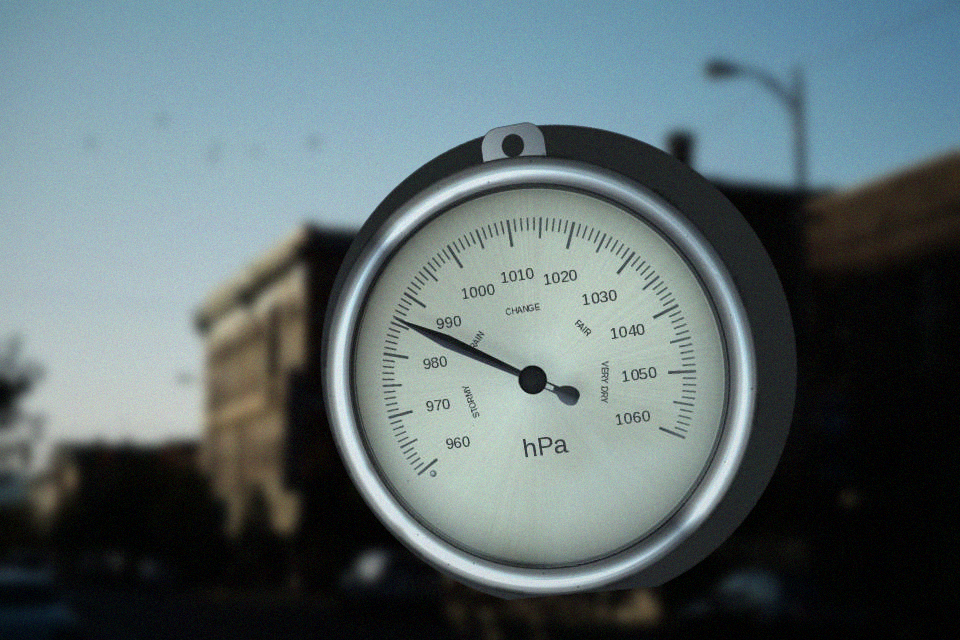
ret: 986,hPa
